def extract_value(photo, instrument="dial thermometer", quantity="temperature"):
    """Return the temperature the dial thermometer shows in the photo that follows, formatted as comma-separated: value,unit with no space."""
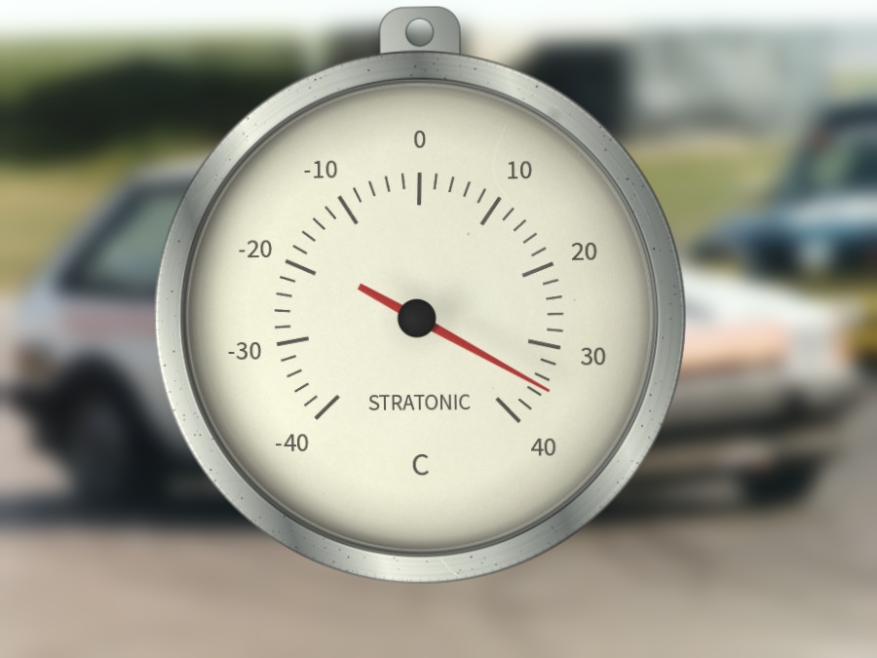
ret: 35,°C
